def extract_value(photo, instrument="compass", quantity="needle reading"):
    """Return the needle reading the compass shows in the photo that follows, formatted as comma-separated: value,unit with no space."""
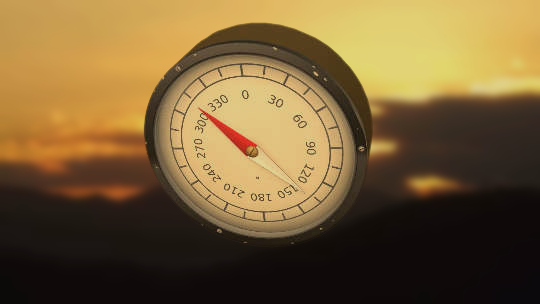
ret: 315,°
